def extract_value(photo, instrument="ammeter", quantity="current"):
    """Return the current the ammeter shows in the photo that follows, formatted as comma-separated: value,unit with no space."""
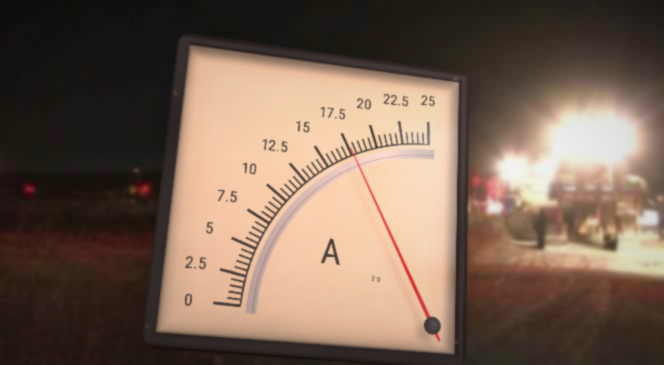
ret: 17.5,A
